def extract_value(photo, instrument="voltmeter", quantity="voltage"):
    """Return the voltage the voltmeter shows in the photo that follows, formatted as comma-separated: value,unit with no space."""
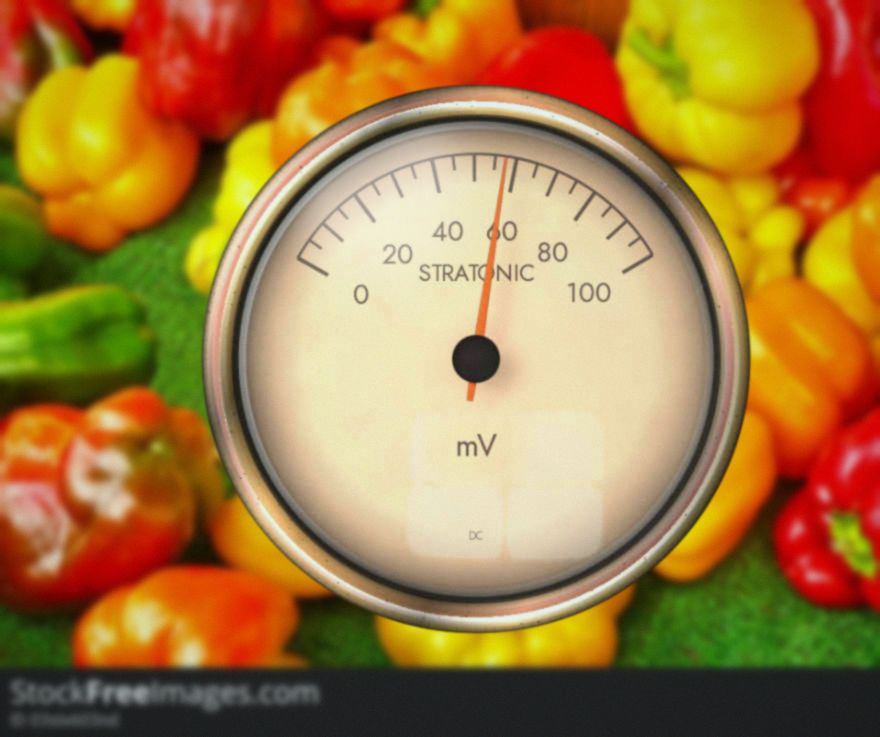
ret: 57.5,mV
